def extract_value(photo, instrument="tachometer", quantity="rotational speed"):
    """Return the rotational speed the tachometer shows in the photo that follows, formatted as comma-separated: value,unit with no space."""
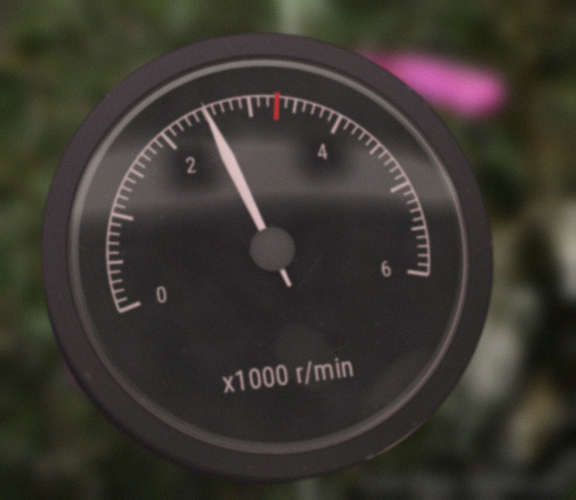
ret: 2500,rpm
